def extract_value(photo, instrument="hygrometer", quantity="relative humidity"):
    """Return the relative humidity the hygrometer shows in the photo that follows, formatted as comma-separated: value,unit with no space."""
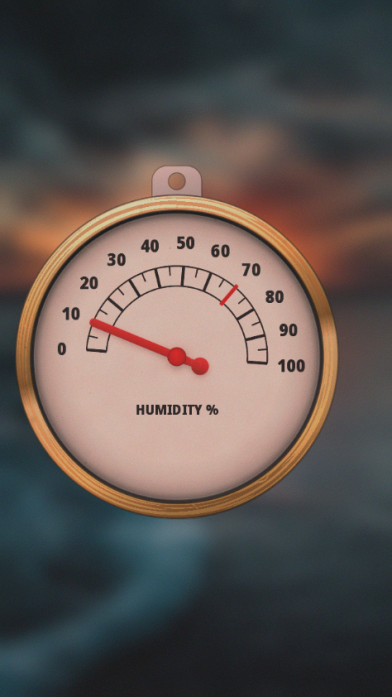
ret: 10,%
